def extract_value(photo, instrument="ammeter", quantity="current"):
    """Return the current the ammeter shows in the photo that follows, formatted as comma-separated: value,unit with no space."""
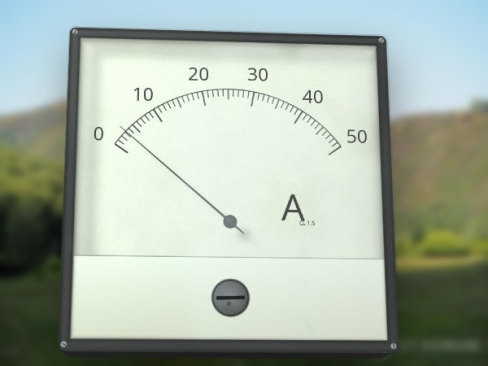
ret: 3,A
